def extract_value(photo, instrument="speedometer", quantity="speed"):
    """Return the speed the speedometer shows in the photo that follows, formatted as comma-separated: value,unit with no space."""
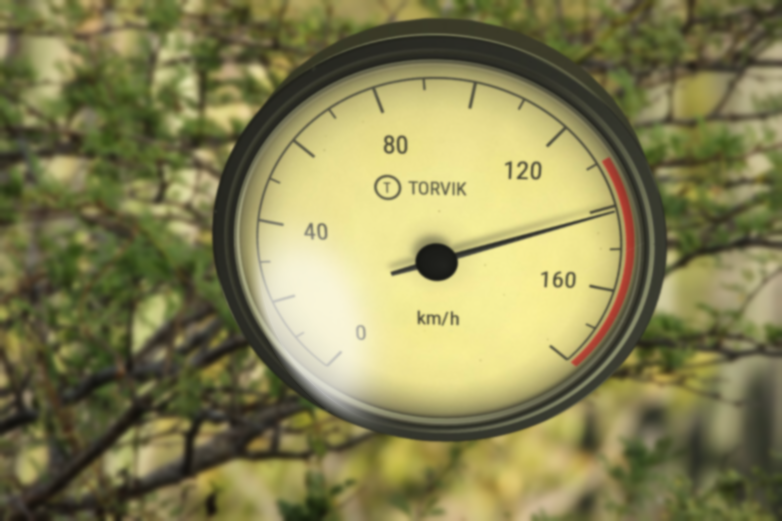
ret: 140,km/h
